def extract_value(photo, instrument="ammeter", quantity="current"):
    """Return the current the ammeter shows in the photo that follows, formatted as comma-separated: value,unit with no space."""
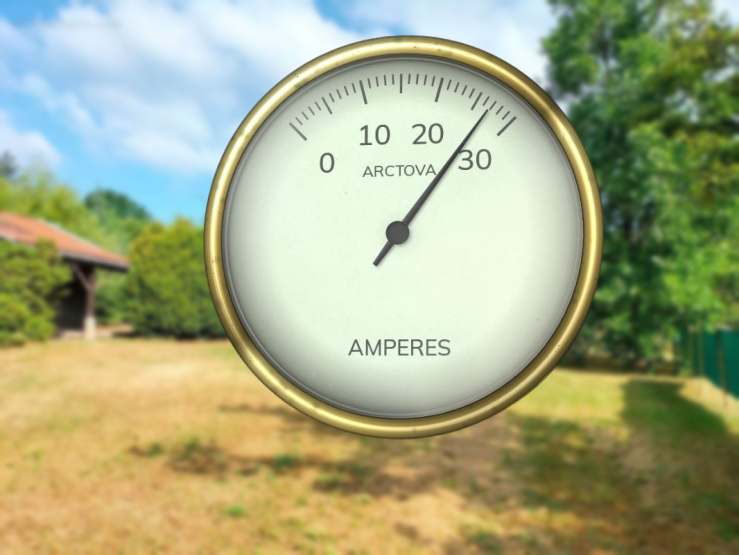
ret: 27,A
